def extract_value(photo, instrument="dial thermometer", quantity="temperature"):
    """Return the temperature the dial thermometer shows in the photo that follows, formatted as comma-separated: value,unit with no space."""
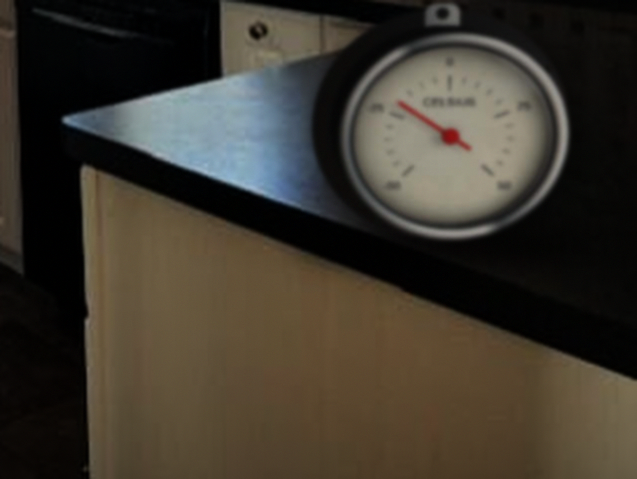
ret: -20,°C
